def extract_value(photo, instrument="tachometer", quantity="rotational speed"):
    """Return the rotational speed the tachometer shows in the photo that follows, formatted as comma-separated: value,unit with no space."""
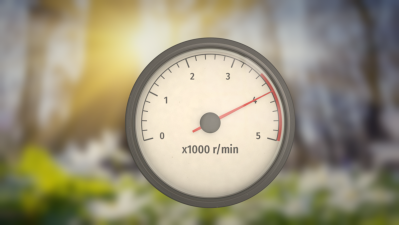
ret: 4000,rpm
